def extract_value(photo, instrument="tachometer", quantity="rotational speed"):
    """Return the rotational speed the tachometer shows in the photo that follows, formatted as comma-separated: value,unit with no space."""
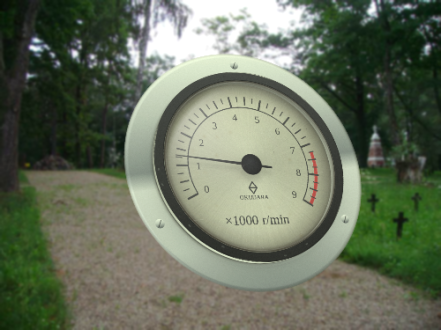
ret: 1250,rpm
